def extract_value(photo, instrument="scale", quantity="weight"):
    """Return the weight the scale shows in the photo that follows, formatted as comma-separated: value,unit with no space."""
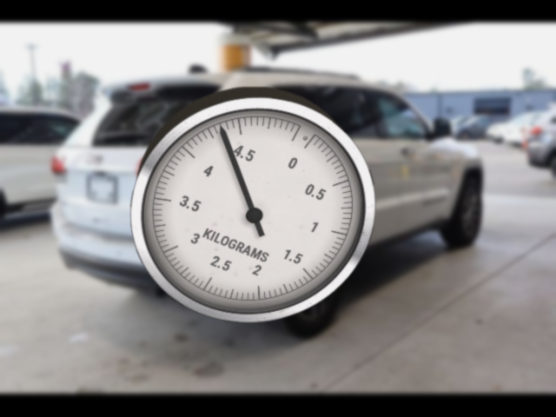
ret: 4.35,kg
